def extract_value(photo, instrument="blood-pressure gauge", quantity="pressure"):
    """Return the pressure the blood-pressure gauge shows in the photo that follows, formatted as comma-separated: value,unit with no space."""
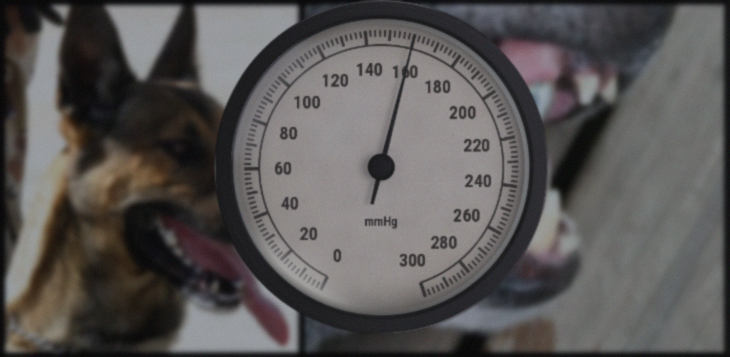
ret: 160,mmHg
